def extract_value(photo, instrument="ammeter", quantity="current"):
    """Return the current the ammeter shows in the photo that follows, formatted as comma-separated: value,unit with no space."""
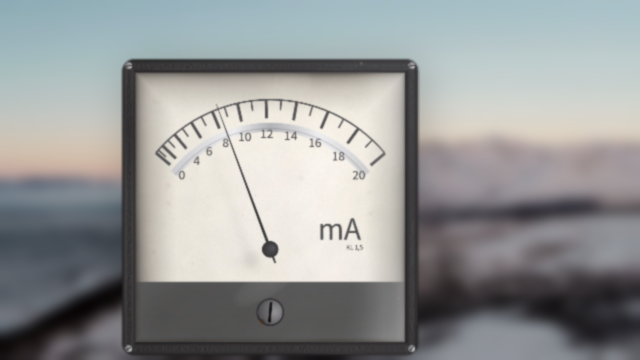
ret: 8.5,mA
